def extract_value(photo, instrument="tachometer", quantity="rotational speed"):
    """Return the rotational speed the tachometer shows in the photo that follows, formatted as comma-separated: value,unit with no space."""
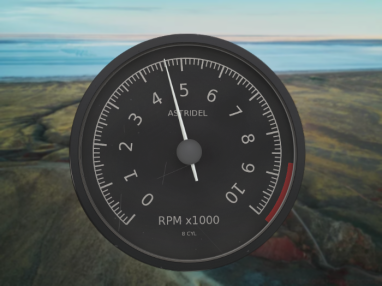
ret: 4600,rpm
